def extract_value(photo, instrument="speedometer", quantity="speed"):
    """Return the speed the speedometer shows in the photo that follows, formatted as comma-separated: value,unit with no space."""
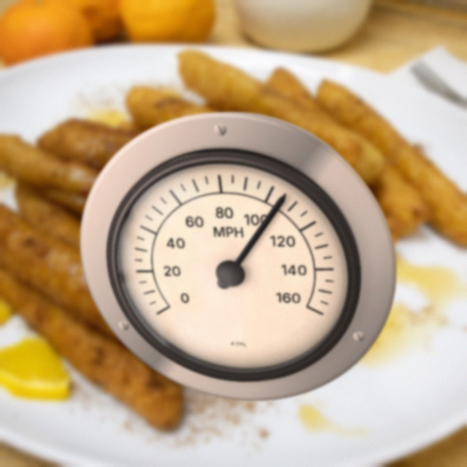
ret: 105,mph
